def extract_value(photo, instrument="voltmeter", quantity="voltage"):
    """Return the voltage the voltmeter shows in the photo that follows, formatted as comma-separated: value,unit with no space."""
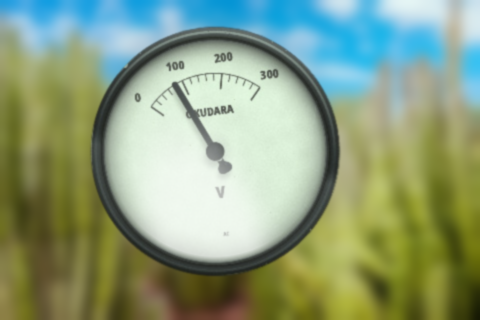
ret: 80,V
